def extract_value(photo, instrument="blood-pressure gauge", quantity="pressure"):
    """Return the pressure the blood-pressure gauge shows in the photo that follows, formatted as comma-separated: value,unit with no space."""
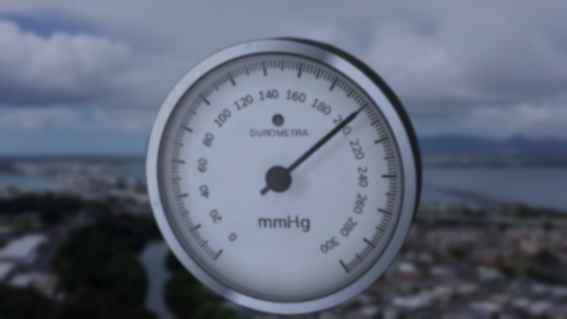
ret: 200,mmHg
